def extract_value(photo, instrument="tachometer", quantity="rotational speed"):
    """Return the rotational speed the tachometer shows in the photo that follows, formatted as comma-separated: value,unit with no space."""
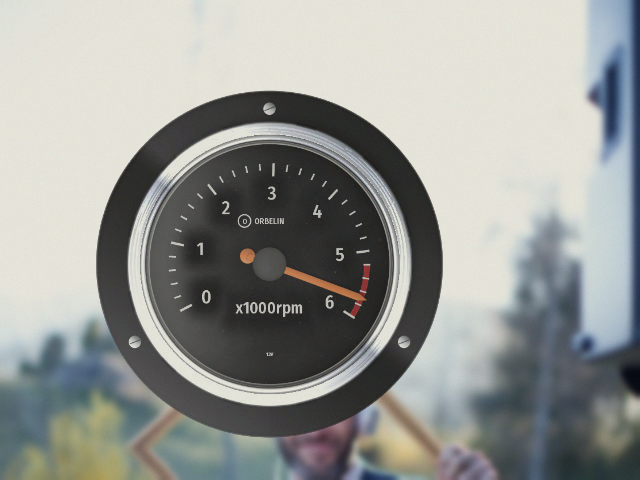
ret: 5700,rpm
